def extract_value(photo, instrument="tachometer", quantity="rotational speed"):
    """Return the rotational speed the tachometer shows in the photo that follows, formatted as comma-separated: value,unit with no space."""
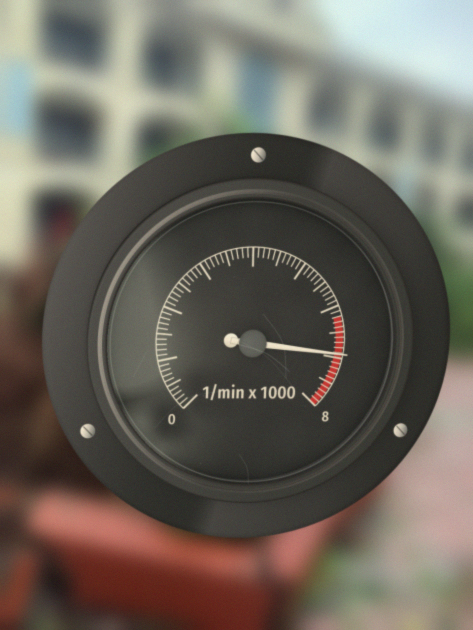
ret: 6900,rpm
